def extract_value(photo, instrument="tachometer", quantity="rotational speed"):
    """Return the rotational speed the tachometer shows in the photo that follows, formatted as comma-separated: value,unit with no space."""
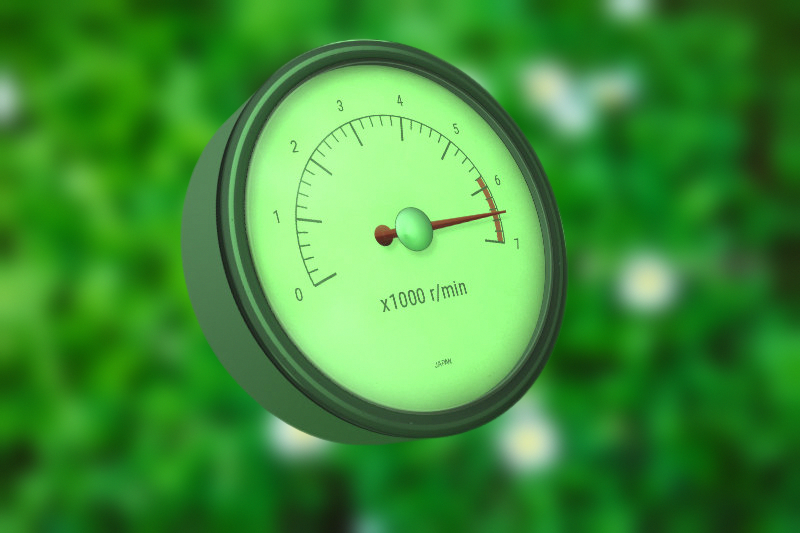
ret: 6500,rpm
